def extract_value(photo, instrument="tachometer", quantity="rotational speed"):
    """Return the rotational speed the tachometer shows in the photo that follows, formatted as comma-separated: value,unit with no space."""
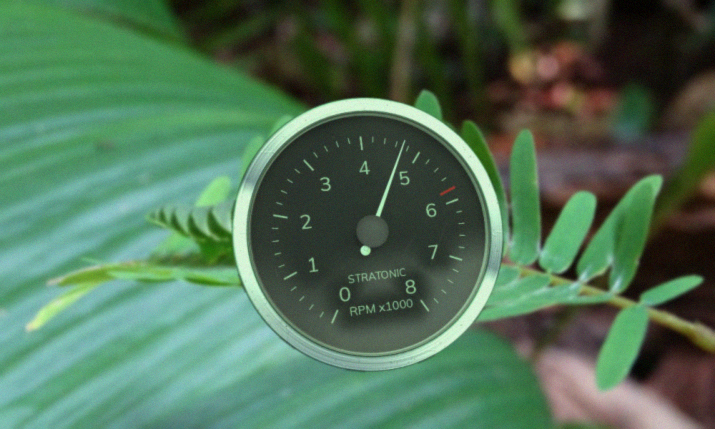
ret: 4700,rpm
